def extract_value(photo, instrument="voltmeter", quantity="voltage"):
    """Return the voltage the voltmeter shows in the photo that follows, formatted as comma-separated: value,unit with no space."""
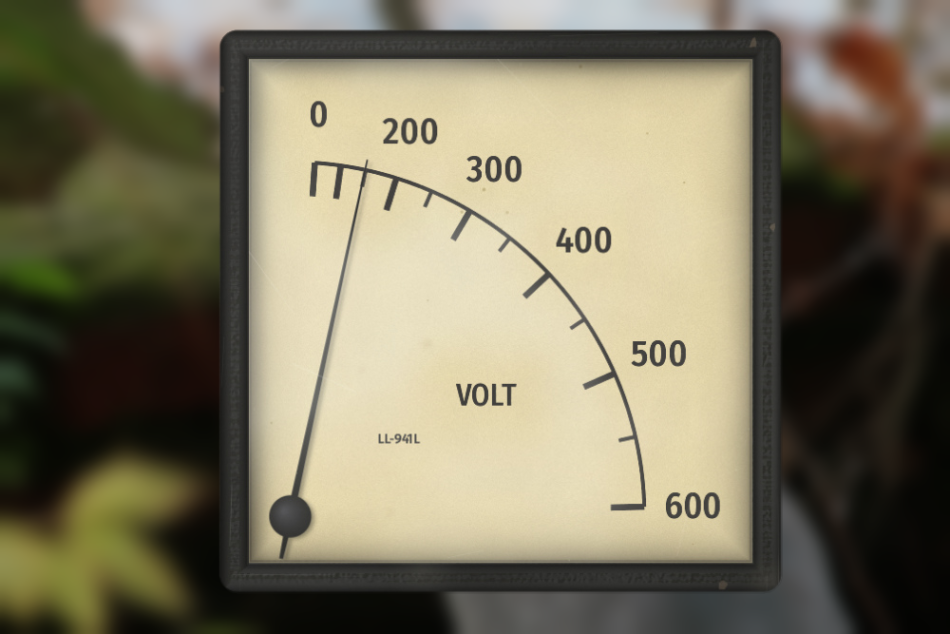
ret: 150,V
